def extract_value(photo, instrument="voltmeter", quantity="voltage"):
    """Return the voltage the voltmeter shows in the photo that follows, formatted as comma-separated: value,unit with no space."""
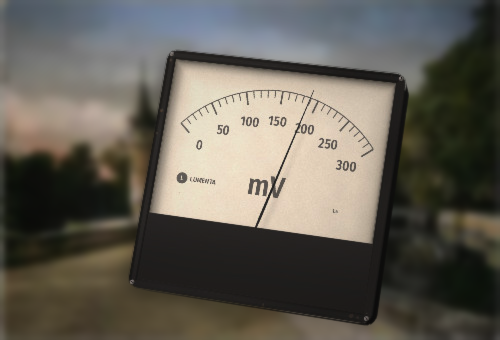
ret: 190,mV
